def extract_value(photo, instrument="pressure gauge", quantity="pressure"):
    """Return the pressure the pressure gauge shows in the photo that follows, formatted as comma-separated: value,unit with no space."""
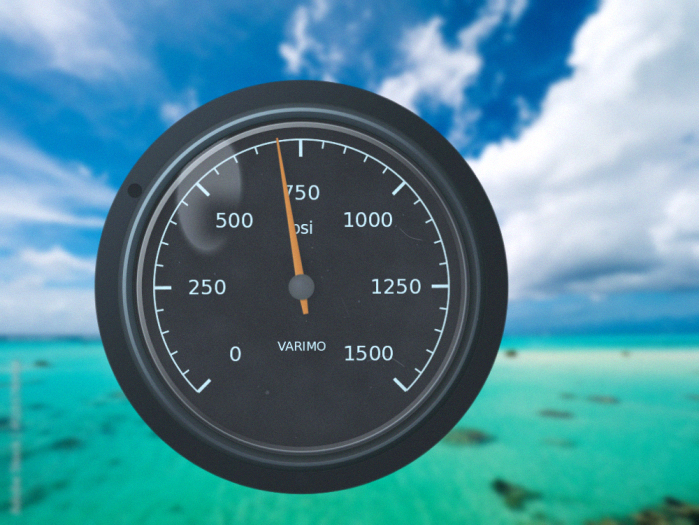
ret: 700,psi
